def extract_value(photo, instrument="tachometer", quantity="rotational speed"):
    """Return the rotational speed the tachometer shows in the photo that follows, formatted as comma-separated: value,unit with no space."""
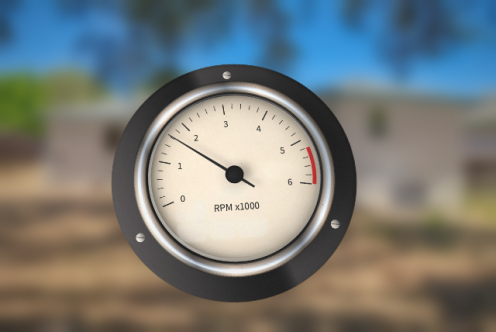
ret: 1600,rpm
